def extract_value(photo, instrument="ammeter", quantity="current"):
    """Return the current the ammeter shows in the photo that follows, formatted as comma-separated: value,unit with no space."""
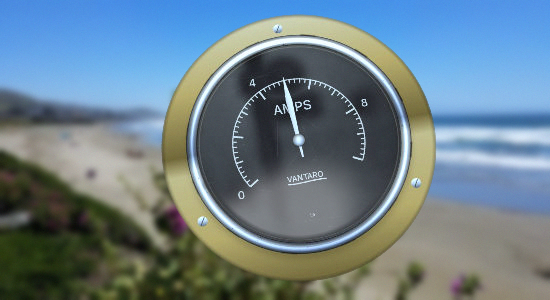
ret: 5,A
